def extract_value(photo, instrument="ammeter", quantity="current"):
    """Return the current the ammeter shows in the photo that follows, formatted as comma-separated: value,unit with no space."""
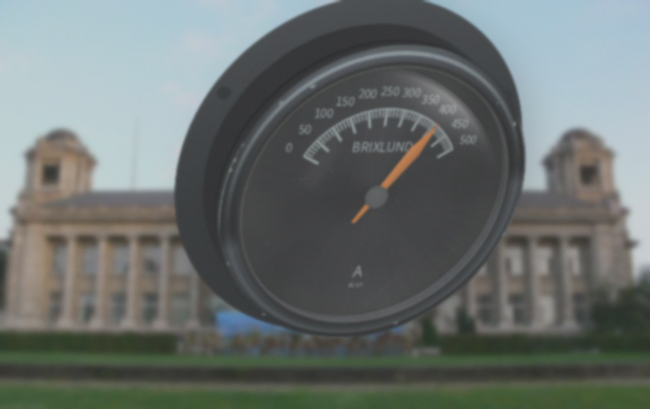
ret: 400,A
